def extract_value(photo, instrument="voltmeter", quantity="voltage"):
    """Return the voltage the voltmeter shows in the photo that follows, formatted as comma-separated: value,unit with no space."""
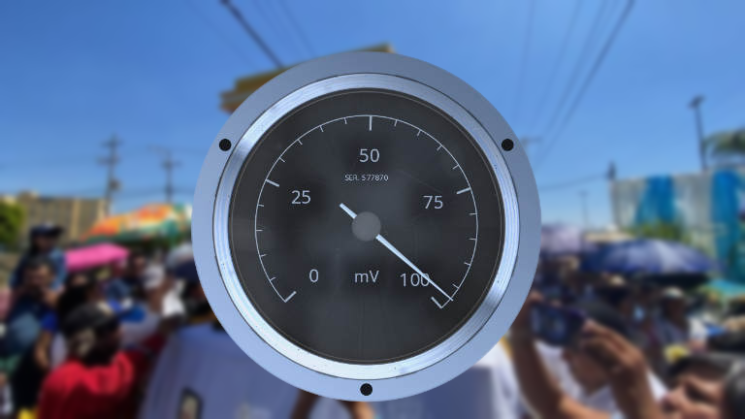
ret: 97.5,mV
